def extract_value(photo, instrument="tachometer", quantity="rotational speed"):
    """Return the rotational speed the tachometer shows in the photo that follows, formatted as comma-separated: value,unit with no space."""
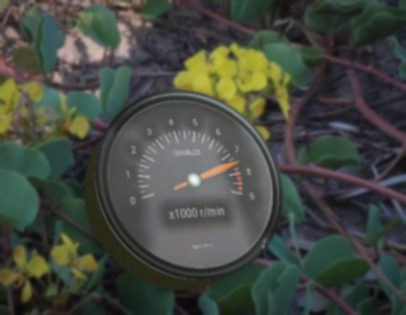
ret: 7500,rpm
